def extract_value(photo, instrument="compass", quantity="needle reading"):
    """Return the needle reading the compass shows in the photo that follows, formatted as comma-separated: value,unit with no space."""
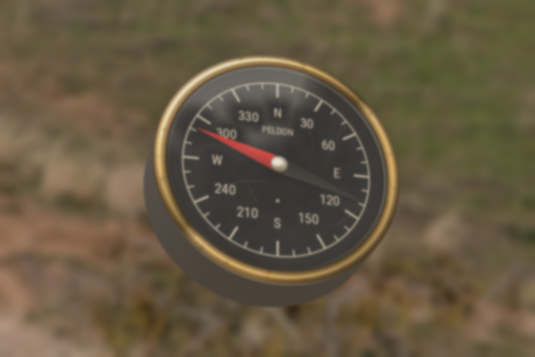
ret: 290,°
